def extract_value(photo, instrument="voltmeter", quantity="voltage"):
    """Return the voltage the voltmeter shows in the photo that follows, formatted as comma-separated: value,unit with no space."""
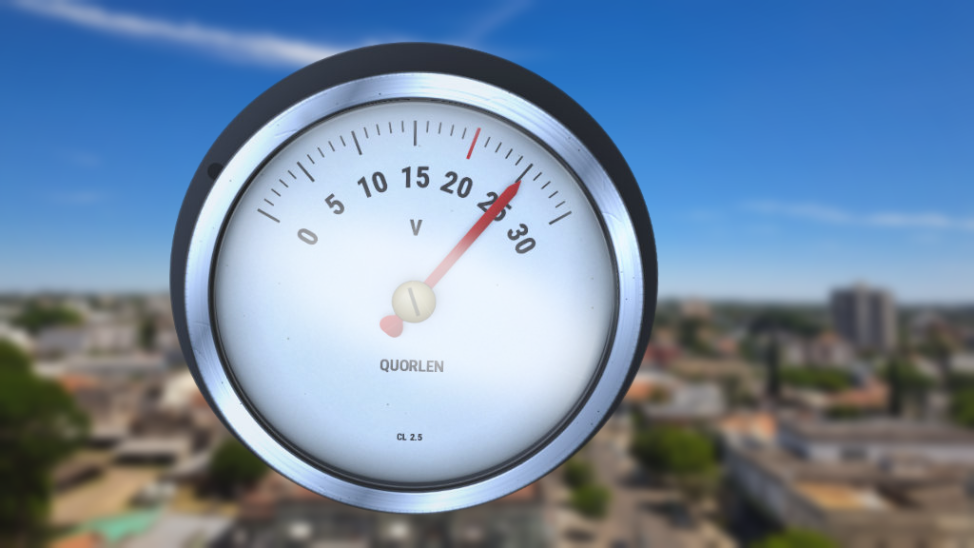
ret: 25,V
